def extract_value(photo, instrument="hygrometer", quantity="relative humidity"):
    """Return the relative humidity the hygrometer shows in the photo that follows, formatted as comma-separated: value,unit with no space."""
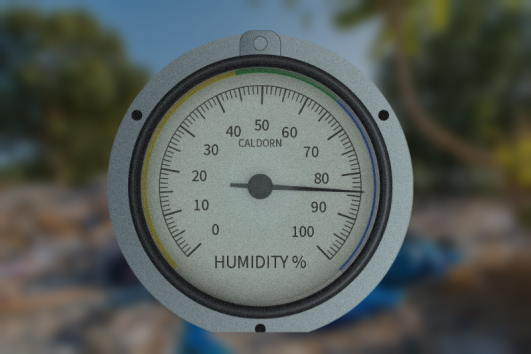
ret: 84,%
